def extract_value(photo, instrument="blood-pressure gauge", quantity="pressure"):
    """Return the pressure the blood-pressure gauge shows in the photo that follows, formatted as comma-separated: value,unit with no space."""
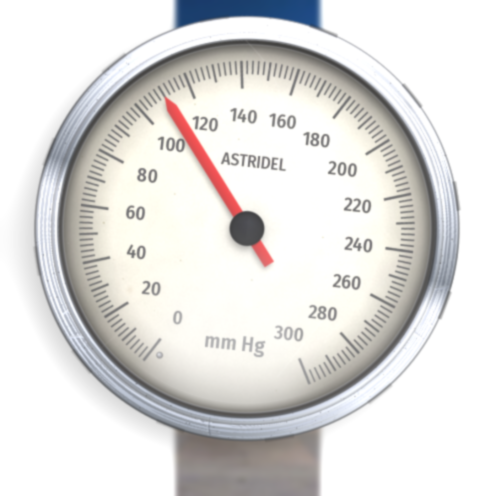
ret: 110,mmHg
